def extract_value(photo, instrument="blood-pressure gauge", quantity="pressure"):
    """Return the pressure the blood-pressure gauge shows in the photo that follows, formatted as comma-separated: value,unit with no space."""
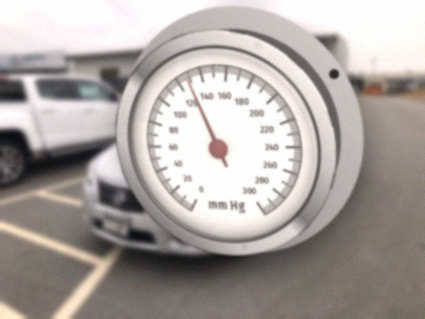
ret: 130,mmHg
